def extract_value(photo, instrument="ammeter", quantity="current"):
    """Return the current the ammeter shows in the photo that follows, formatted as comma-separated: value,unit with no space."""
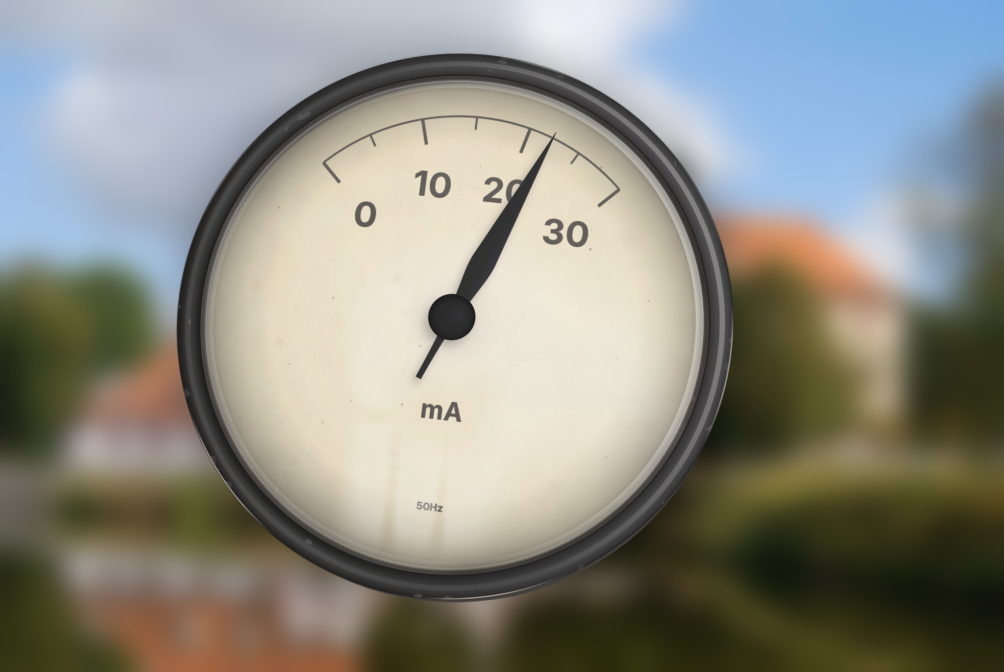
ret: 22.5,mA
